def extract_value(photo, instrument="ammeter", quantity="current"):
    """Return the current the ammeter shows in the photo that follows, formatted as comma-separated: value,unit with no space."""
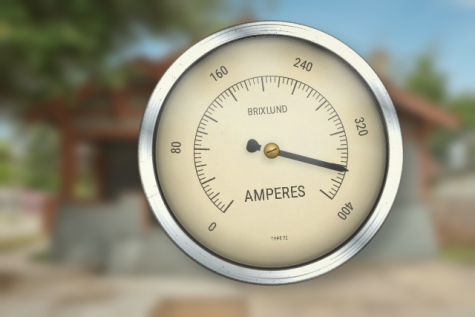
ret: 365,A
